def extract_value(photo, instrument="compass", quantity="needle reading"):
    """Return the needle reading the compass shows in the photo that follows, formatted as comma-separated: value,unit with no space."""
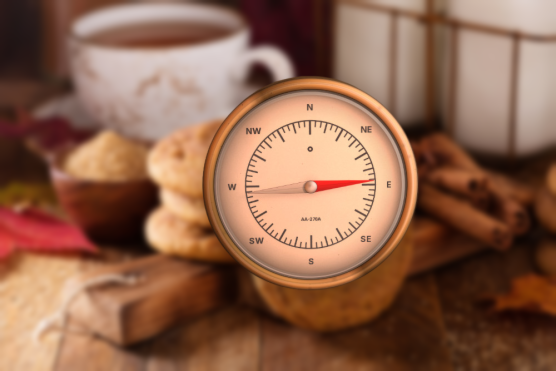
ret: 85,°
